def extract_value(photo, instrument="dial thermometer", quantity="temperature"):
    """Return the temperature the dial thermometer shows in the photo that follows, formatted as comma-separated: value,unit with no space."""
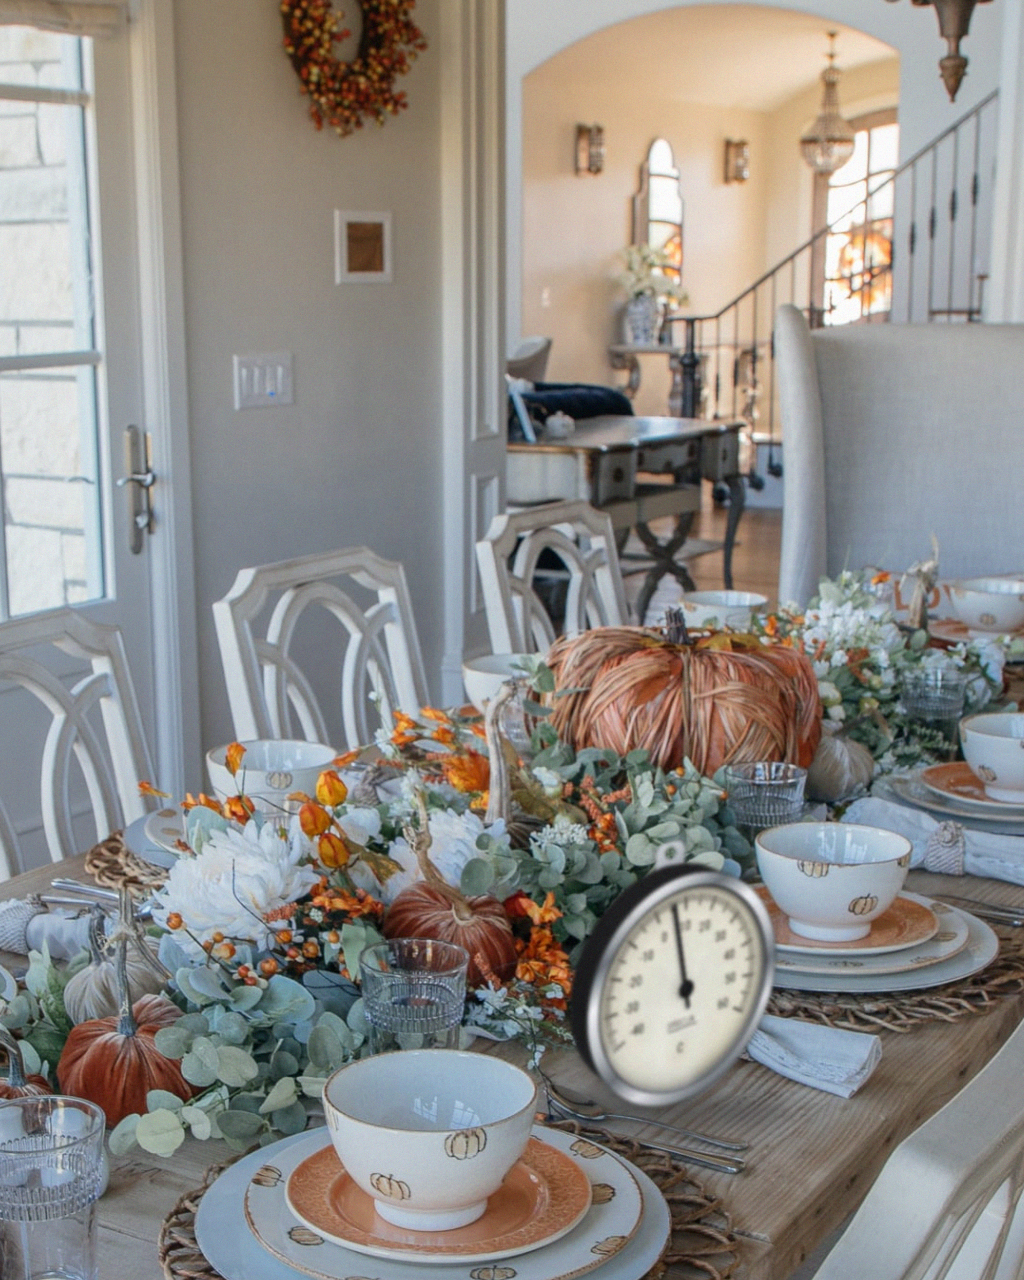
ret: 5,°C
